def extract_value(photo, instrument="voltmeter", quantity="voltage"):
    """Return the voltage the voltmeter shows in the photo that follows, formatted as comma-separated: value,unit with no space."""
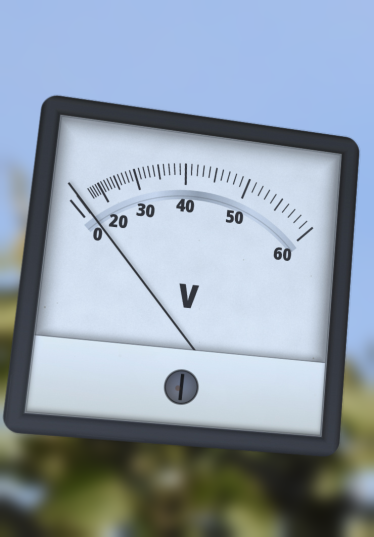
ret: 10,V
